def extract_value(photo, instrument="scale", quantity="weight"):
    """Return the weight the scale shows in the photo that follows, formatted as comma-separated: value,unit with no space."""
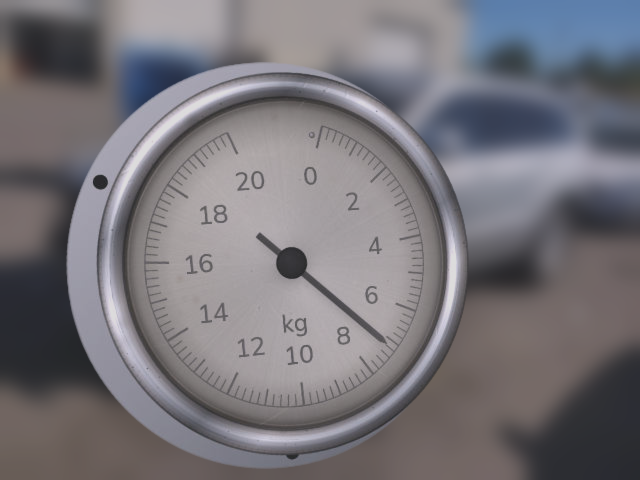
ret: 7.2,kg
